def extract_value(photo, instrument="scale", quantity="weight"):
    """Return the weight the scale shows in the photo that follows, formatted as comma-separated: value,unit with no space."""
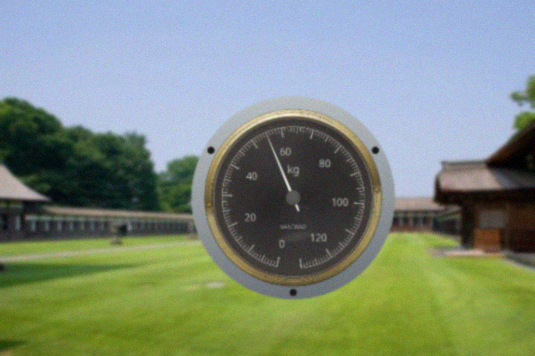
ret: 55,kg
